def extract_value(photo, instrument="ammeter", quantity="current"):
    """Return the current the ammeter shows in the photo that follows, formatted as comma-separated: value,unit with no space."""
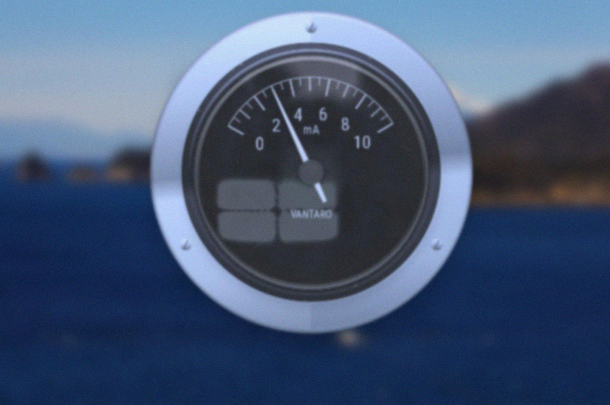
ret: 3,mA
